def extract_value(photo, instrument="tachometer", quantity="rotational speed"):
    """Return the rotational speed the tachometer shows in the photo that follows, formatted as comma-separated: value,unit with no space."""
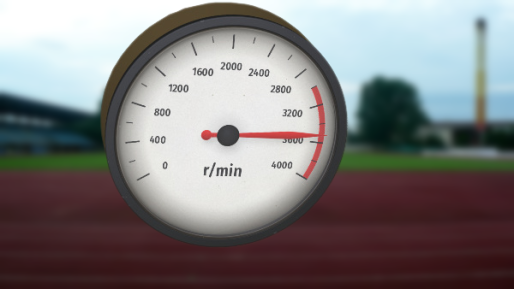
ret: 3500,rpm
